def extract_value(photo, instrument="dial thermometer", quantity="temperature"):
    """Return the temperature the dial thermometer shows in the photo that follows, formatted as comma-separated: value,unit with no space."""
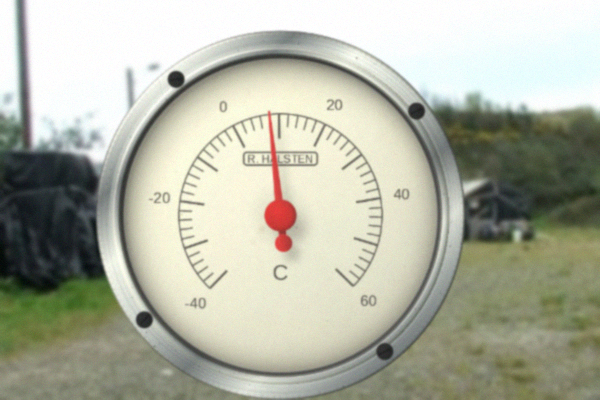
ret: 8,°C
